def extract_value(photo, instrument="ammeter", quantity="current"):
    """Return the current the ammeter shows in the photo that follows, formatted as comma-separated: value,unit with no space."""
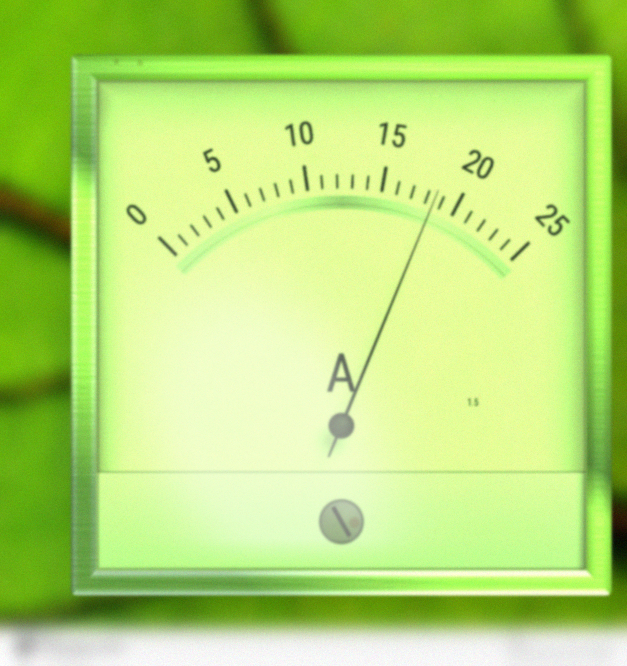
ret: 18.5,A
